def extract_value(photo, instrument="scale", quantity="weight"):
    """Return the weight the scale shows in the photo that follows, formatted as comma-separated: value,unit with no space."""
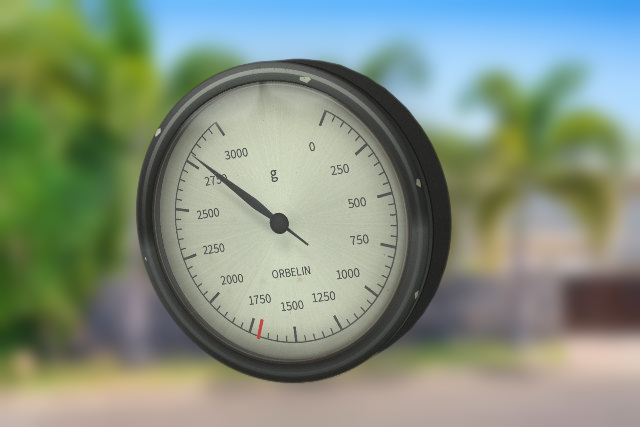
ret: 2800,g
